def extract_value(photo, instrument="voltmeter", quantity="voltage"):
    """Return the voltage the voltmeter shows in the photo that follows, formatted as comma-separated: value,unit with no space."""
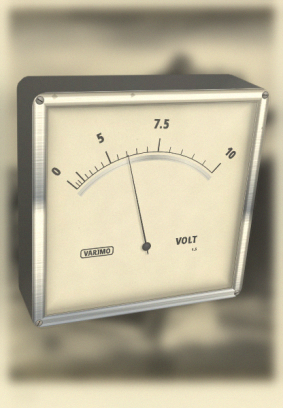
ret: 6,V
